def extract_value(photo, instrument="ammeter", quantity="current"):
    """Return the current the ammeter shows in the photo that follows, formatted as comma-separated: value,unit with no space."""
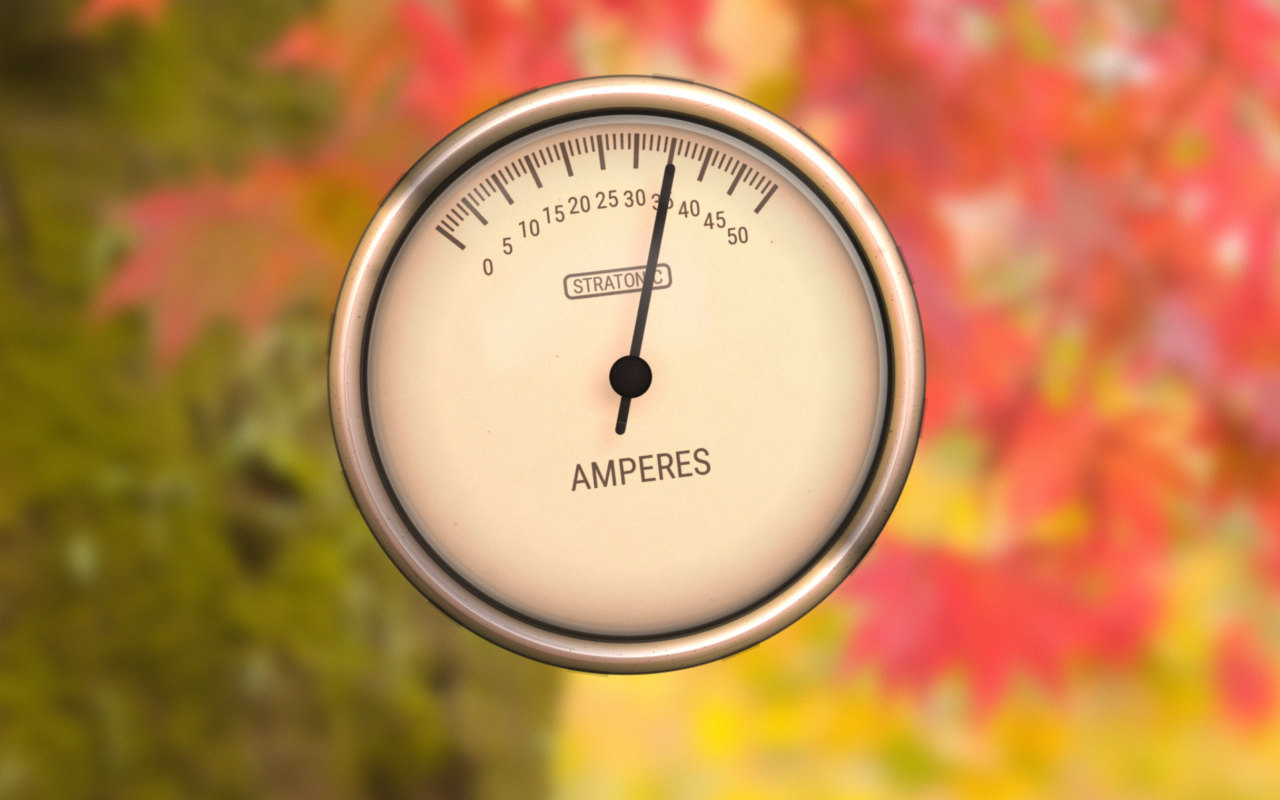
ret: 35,A
